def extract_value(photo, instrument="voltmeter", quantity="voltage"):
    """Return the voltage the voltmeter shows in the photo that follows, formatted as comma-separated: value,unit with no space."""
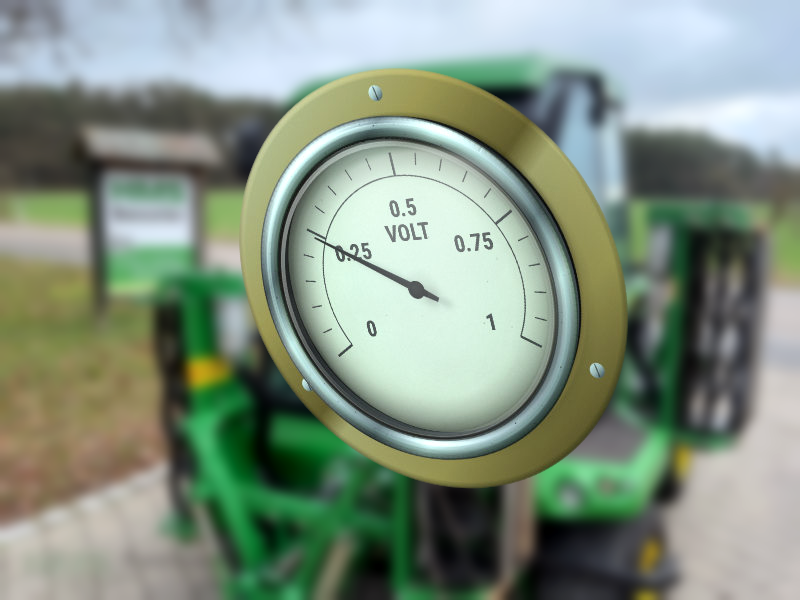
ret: 0.25,V
